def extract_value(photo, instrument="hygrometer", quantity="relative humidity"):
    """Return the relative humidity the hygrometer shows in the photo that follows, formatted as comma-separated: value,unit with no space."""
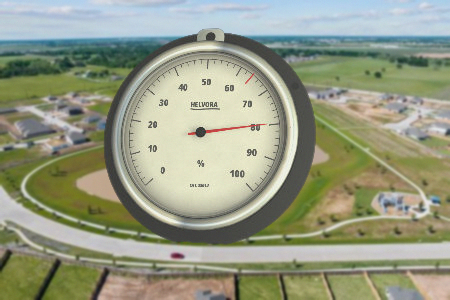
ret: 80,%
